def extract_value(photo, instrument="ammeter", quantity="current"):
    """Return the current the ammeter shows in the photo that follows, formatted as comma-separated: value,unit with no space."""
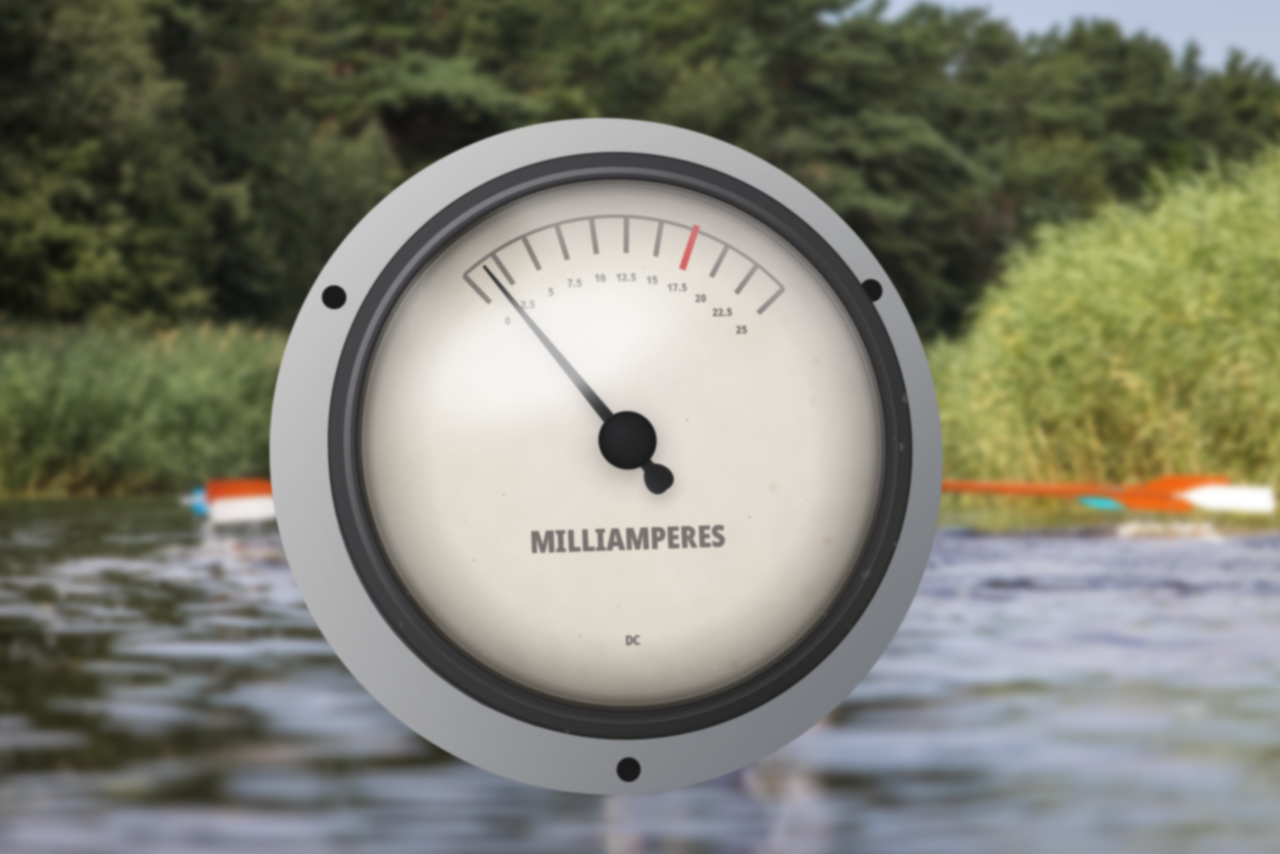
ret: 1.25,mA
